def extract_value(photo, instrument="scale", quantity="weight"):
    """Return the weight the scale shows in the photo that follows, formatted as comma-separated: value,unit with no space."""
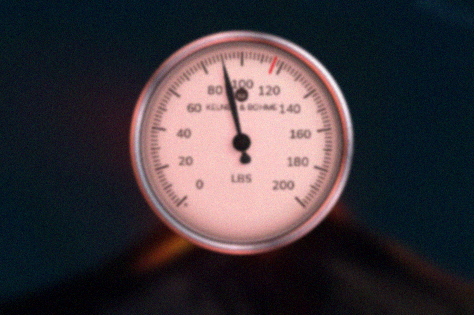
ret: 90,lb
